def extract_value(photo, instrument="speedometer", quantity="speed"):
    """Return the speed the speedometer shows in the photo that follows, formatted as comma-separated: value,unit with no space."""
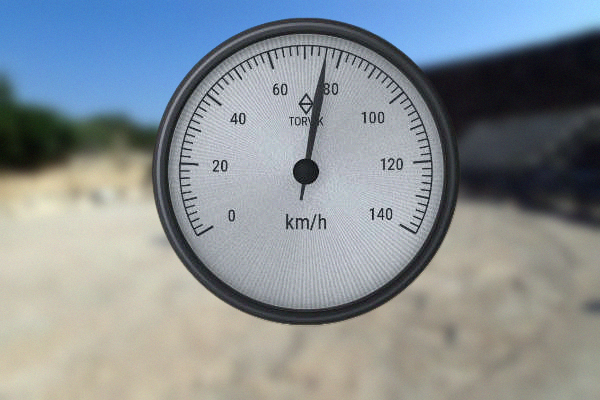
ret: 76,km/h
